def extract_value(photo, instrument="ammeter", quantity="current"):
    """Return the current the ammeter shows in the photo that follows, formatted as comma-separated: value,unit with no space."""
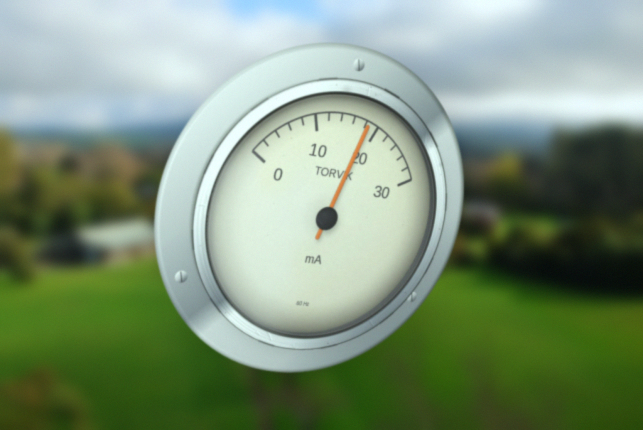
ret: 18,mA
